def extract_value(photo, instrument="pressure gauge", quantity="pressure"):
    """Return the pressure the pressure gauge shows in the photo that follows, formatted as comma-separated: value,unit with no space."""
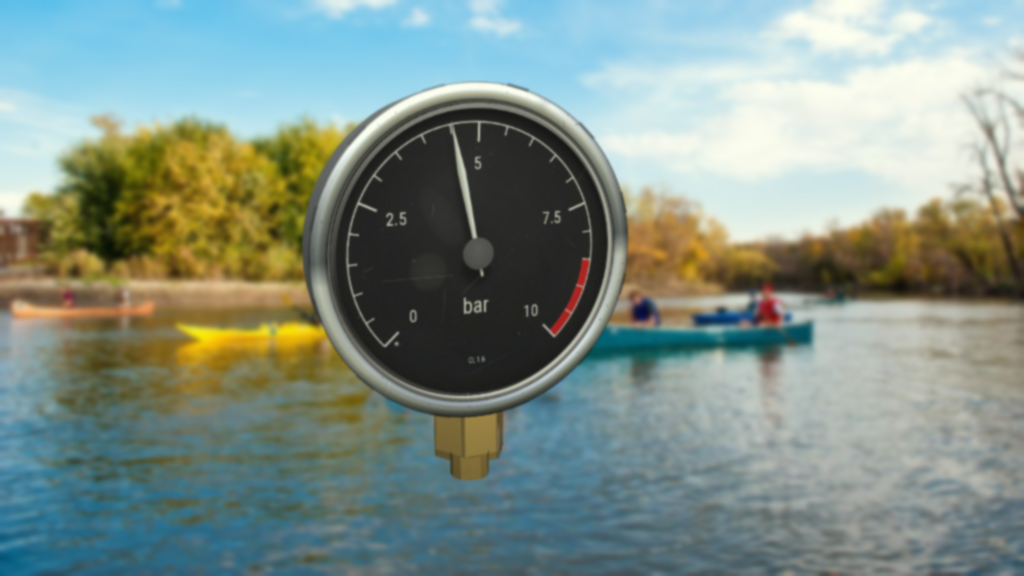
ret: 4.5,bar
